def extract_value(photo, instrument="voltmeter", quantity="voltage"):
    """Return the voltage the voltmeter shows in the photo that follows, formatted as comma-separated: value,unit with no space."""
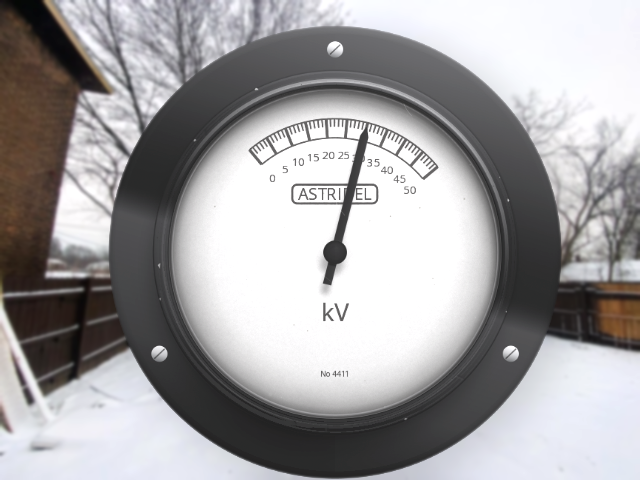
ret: 30,kV
